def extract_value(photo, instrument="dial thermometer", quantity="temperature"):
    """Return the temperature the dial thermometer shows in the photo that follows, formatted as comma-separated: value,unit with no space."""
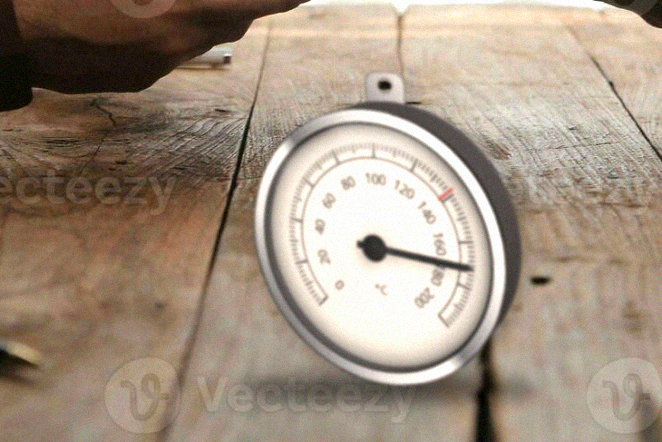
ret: 170,°C
